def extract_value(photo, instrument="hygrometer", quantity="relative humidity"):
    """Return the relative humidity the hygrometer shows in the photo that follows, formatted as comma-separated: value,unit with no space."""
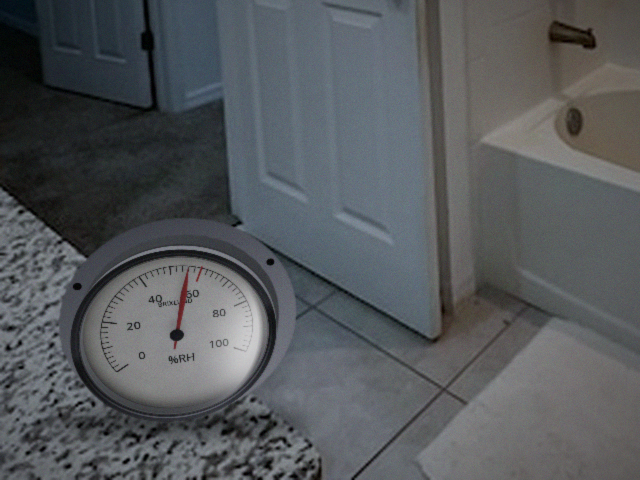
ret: 56,%
